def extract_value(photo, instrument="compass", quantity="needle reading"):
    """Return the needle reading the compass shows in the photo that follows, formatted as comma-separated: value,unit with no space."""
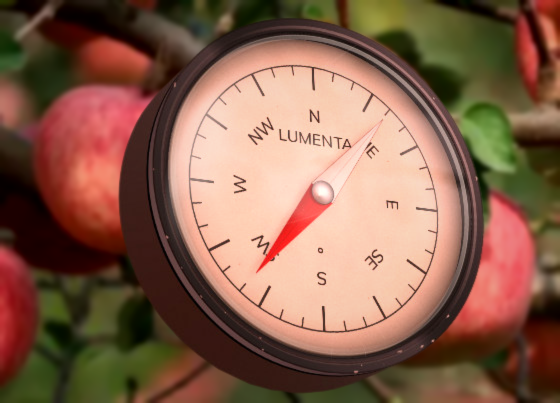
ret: 220,°
